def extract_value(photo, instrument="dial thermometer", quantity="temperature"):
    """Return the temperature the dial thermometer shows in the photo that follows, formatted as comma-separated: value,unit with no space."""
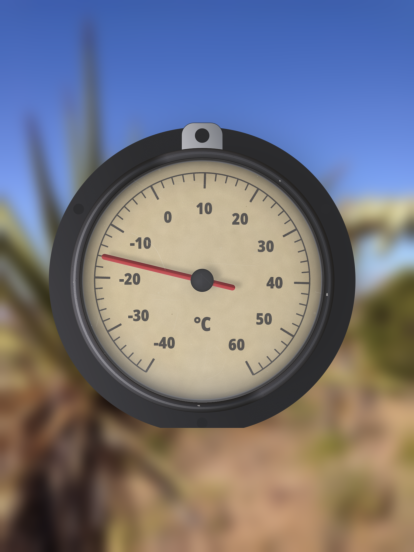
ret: -16,°C
